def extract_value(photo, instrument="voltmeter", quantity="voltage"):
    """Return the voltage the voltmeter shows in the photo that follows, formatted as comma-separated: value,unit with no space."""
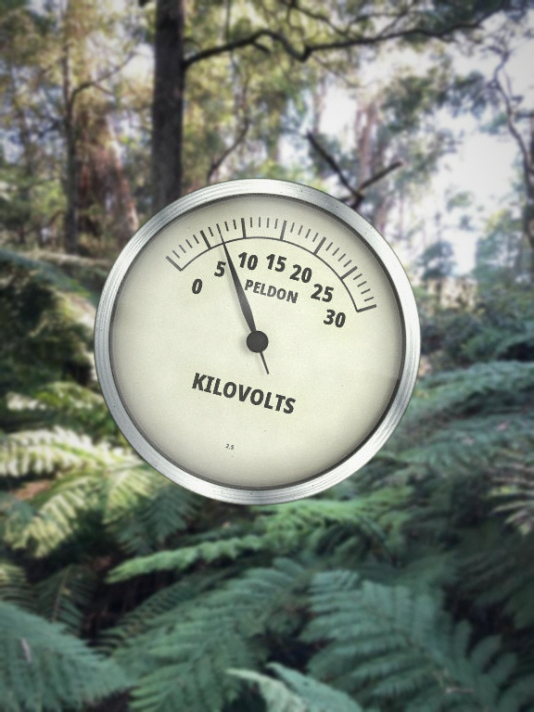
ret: 7,kV
